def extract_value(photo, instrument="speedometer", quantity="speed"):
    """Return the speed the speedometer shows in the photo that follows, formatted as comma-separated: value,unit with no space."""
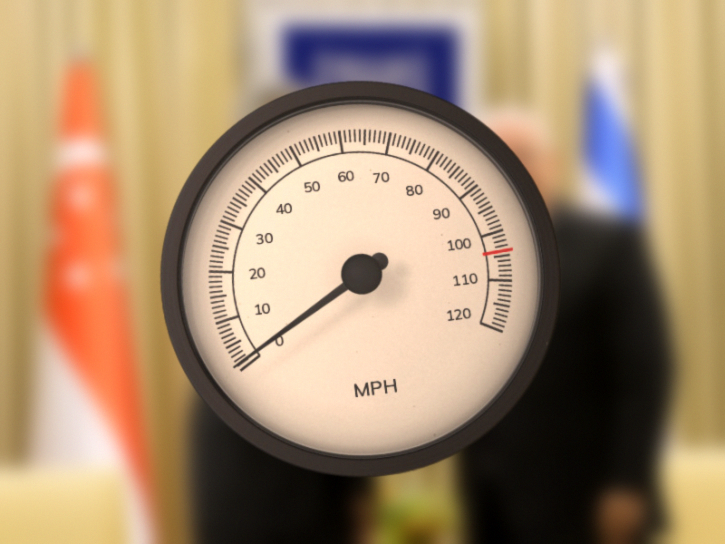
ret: 1,mph
